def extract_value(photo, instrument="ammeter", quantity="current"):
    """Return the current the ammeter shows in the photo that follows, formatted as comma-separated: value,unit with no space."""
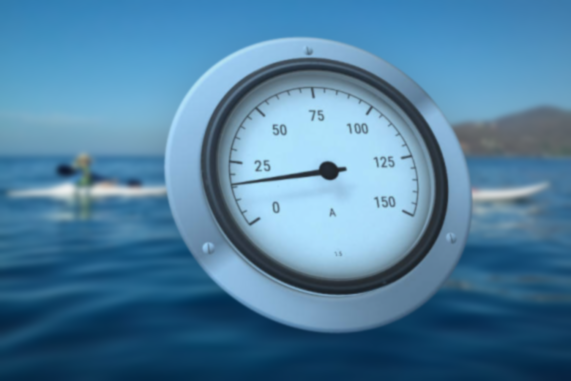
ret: 15,A
